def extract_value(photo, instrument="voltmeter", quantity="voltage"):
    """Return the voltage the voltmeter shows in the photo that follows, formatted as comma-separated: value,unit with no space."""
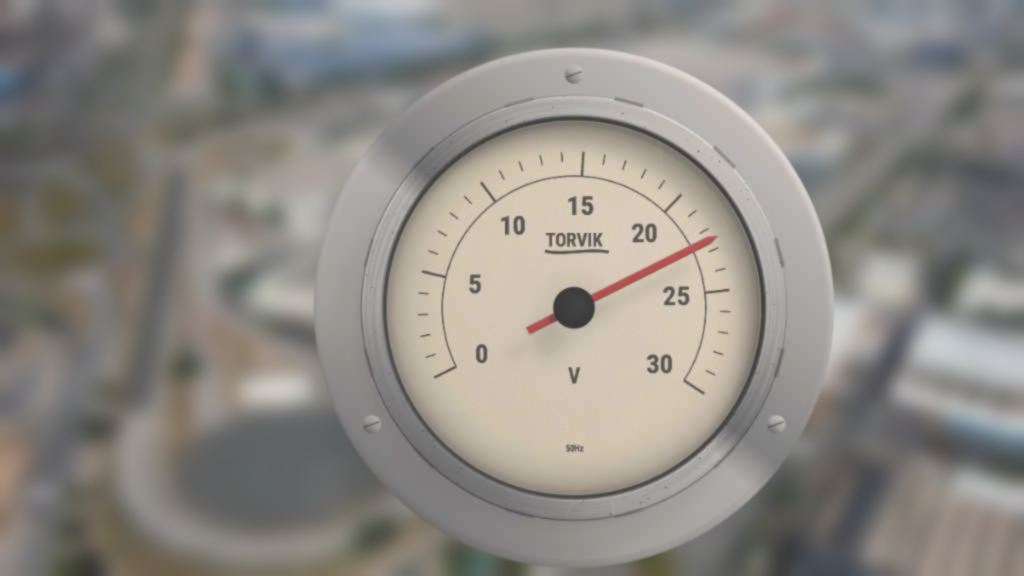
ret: 22.5,V
